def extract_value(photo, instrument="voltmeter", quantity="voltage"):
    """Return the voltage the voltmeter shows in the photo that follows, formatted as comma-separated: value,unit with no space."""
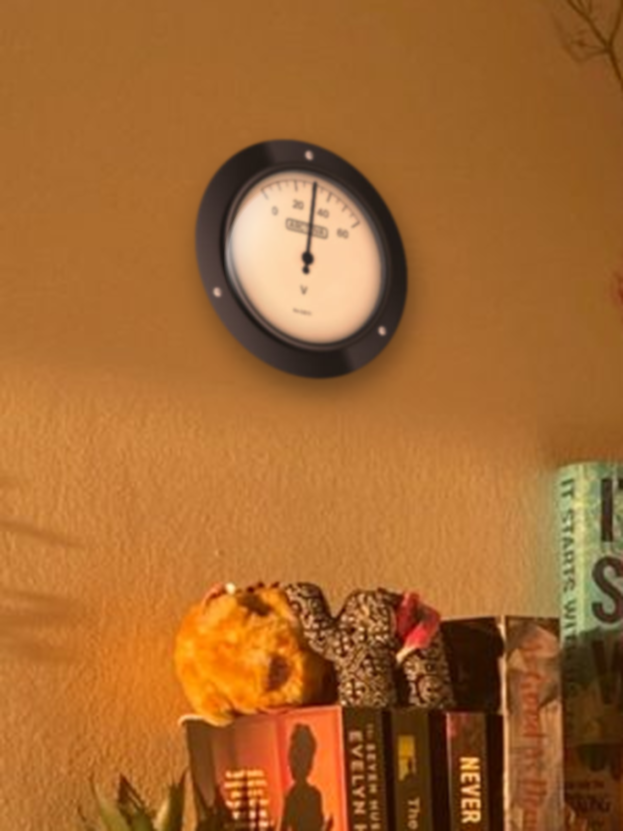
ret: 30,V
